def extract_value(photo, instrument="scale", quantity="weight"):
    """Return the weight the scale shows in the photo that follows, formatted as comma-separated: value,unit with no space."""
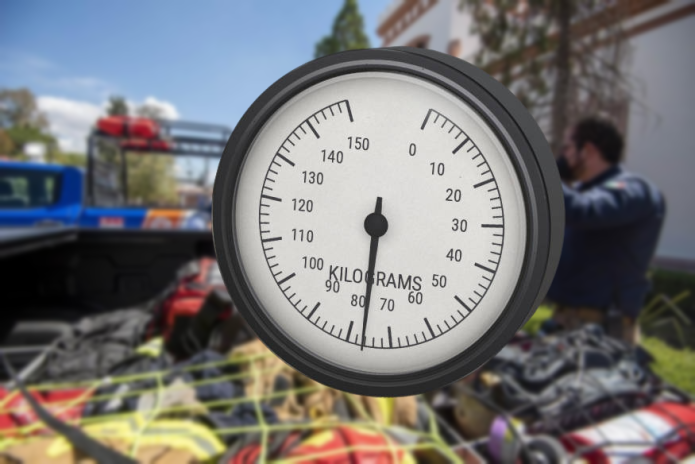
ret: 76,kg
